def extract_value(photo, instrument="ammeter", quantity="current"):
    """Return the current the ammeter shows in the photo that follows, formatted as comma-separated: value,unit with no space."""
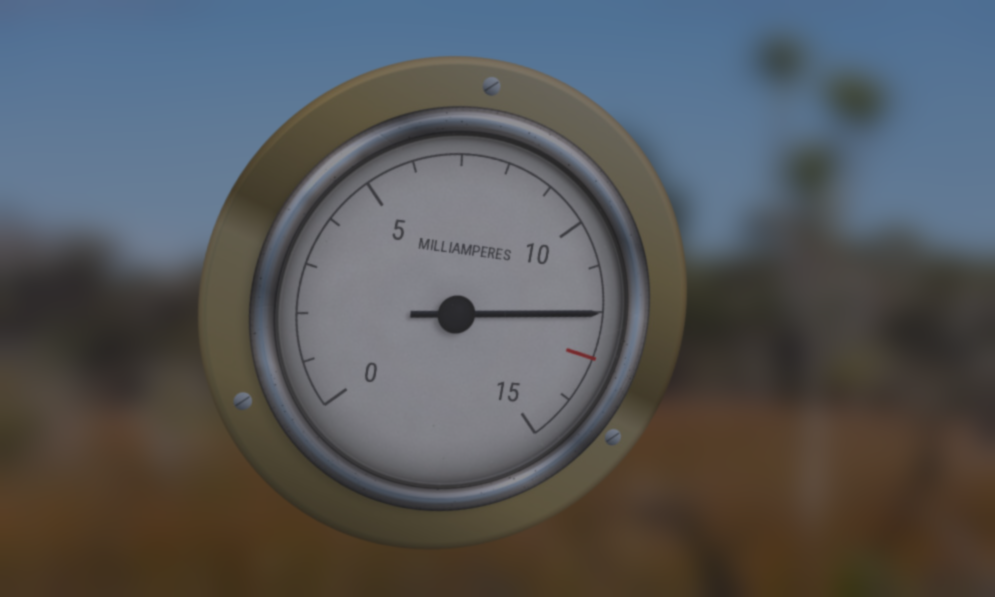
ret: 12,mA
